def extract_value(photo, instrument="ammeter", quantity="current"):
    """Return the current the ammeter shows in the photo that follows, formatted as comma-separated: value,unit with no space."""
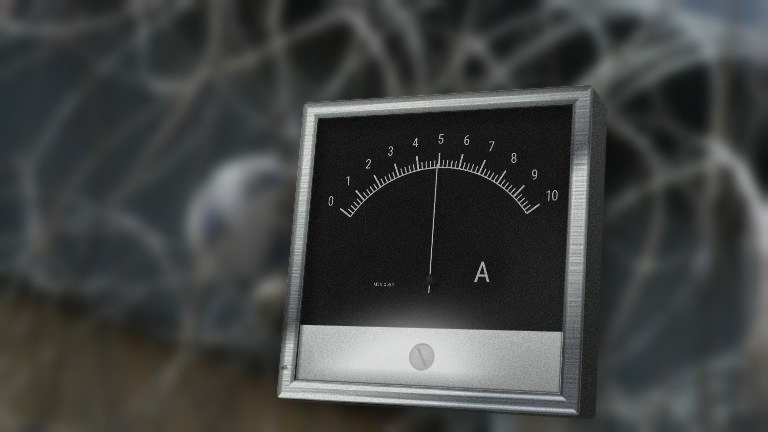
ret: 5,A
